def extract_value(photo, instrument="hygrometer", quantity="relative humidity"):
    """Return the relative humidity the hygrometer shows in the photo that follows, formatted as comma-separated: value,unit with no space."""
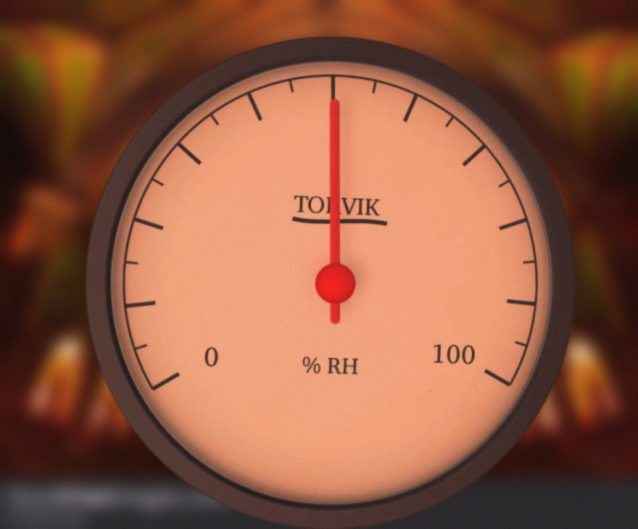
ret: 50,%
